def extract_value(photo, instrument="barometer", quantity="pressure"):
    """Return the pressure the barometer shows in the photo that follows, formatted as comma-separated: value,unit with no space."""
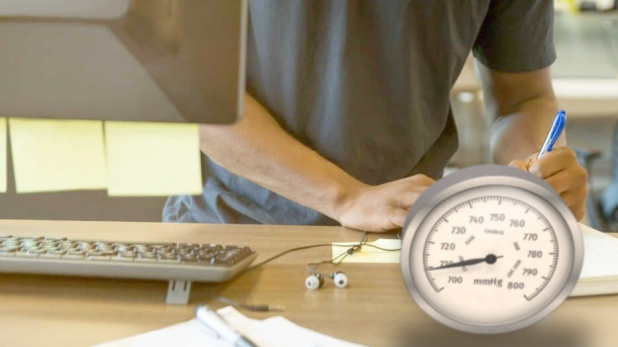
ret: 710,mmHg
